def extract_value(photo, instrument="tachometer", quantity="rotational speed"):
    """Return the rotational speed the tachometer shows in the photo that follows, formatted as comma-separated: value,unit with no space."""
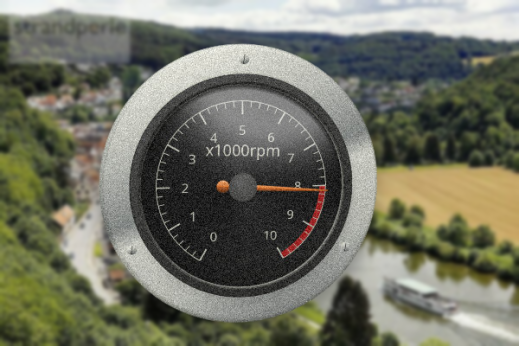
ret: 8100,rpm
